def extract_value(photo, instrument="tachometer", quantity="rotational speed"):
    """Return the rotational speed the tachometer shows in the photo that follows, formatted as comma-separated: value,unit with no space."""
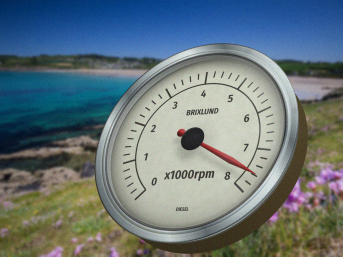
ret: 7600,rpm
